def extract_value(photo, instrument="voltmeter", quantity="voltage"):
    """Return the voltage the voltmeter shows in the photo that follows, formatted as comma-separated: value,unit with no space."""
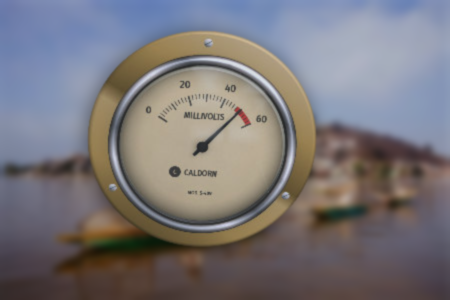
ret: 50,mV
